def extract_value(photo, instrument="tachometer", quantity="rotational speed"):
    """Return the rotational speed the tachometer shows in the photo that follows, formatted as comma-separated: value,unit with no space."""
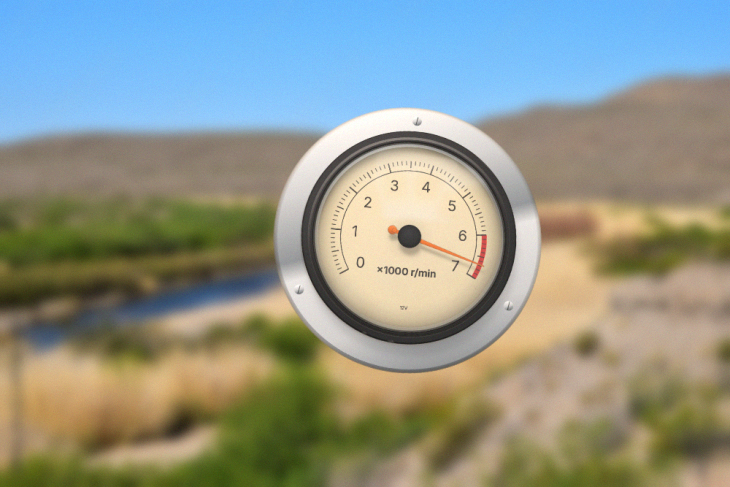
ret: 6700,rpm
